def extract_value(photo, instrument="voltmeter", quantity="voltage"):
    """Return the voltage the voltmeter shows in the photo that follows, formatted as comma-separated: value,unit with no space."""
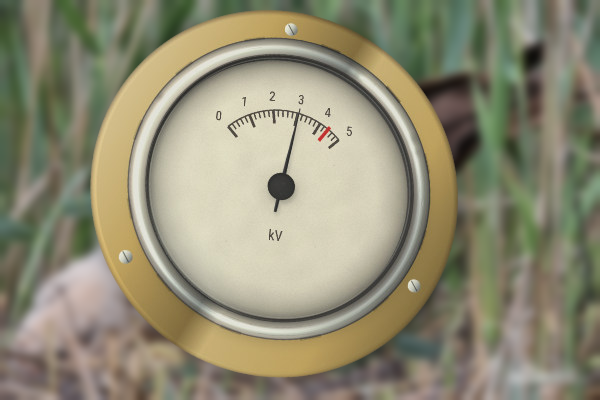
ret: 3,kV
